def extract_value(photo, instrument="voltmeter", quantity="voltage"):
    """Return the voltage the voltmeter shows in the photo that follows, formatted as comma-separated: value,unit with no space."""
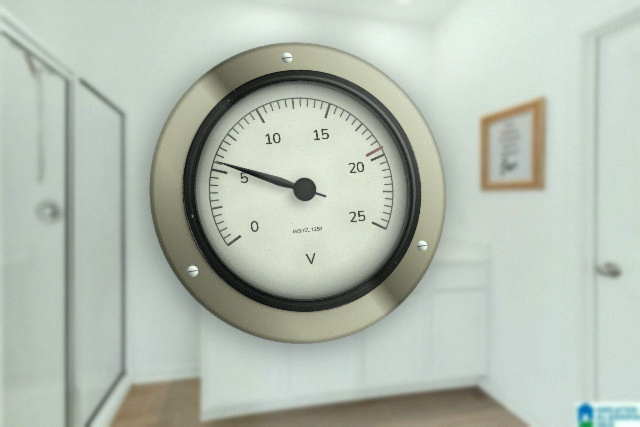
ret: 5.5,V
